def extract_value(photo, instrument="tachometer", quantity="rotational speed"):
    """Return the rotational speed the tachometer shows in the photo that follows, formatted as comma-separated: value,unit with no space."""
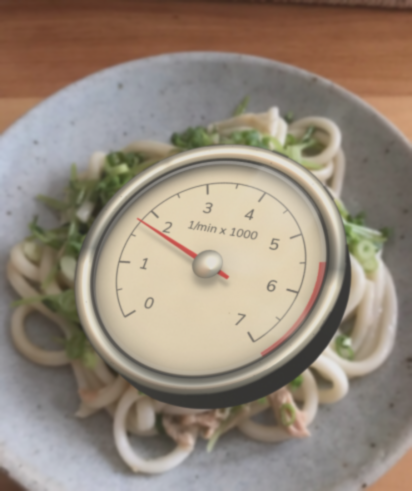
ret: 1750,rpm
